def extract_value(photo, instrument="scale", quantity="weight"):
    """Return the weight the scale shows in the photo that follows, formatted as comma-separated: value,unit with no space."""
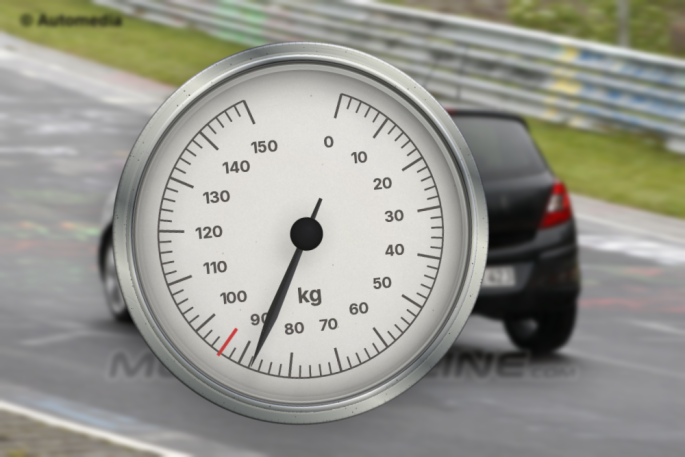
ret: 88,kg
